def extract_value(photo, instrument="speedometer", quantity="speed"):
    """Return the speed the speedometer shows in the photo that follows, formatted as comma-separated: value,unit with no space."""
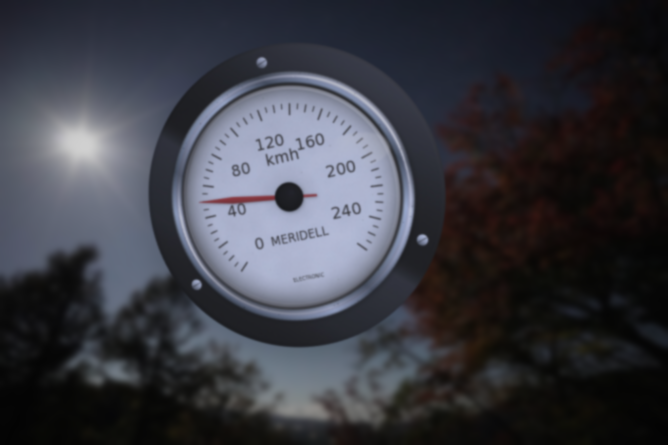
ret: 50,km/h
